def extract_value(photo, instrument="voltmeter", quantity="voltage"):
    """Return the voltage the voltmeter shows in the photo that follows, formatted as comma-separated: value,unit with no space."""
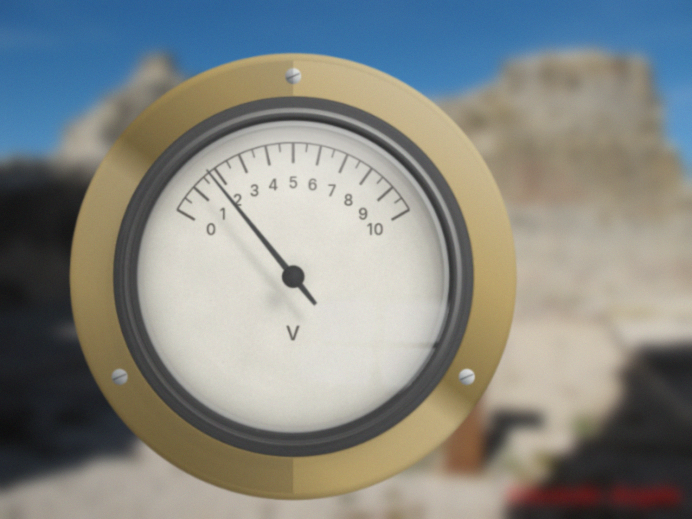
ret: 1.75,V
